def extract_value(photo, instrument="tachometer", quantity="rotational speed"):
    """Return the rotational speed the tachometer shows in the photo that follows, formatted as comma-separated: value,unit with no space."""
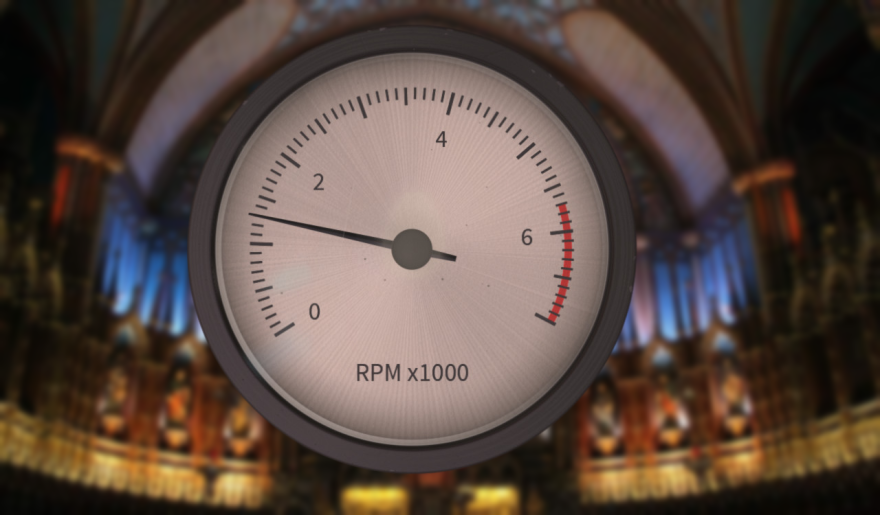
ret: 1300,rpm
